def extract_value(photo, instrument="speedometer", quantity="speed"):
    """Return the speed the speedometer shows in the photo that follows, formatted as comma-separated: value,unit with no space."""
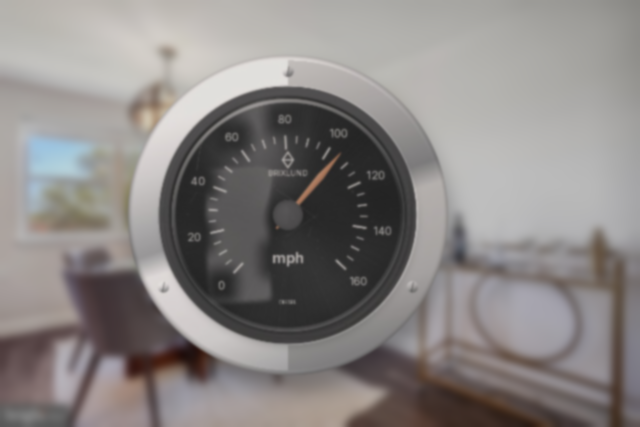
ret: 105,mph
